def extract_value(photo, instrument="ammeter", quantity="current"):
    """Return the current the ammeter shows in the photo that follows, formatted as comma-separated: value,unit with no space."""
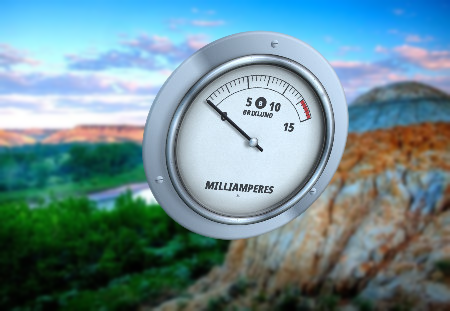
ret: 0,mA
